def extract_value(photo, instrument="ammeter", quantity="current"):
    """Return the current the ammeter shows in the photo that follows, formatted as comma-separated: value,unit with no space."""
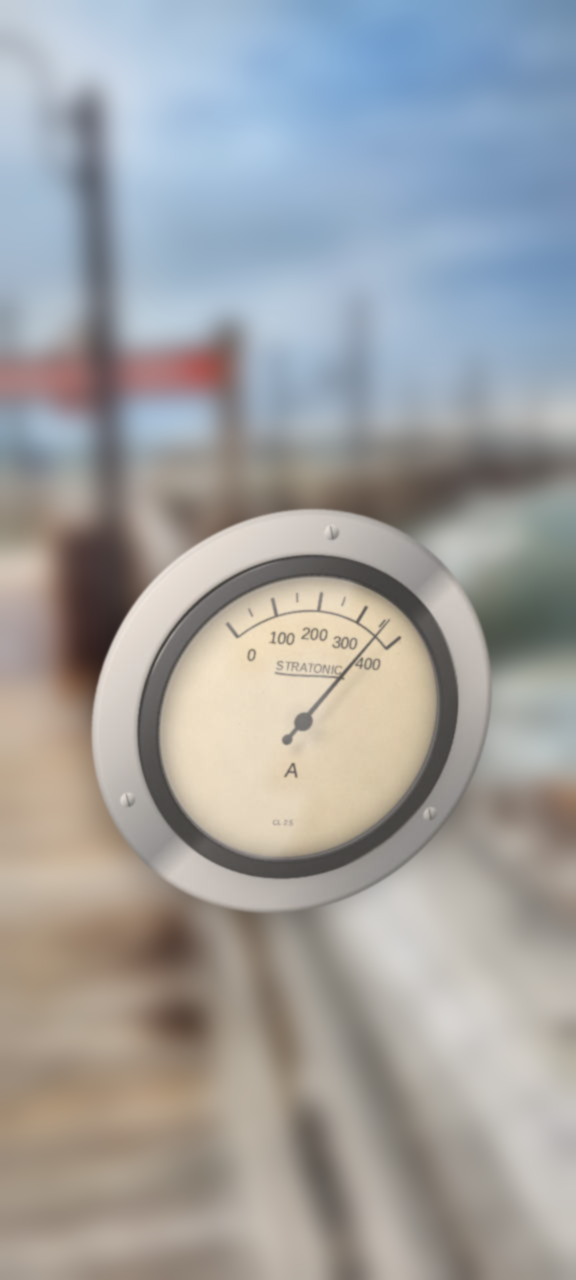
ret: 350,A
